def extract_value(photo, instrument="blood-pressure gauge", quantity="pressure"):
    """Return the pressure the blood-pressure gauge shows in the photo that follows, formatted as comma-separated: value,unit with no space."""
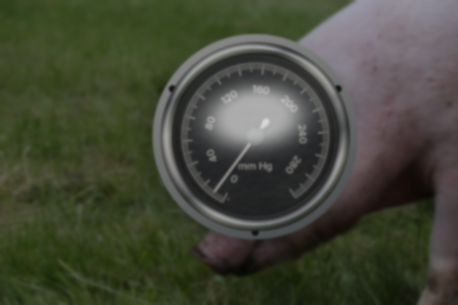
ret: 10,mmHg
